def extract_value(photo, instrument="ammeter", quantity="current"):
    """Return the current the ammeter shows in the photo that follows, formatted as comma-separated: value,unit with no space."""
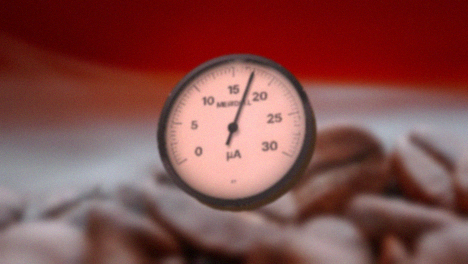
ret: 17.5,µA
